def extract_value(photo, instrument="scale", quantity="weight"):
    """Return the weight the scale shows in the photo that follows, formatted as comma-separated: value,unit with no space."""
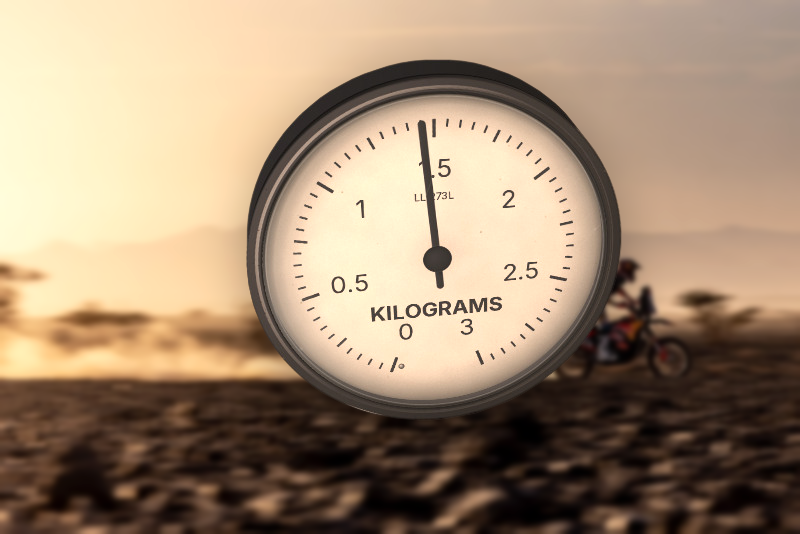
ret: 1.45,kg
